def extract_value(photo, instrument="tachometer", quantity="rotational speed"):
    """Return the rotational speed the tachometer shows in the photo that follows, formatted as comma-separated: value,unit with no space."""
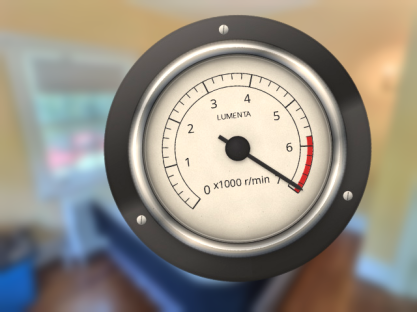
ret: 6900,rpm
